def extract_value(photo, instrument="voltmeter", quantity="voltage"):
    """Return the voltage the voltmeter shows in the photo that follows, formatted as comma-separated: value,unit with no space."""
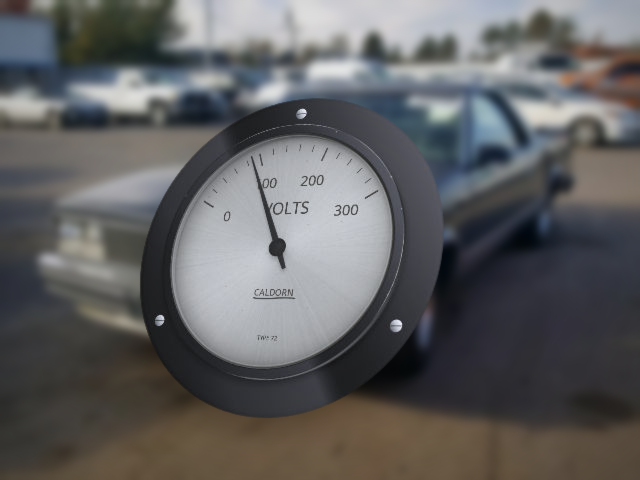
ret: 90,V
